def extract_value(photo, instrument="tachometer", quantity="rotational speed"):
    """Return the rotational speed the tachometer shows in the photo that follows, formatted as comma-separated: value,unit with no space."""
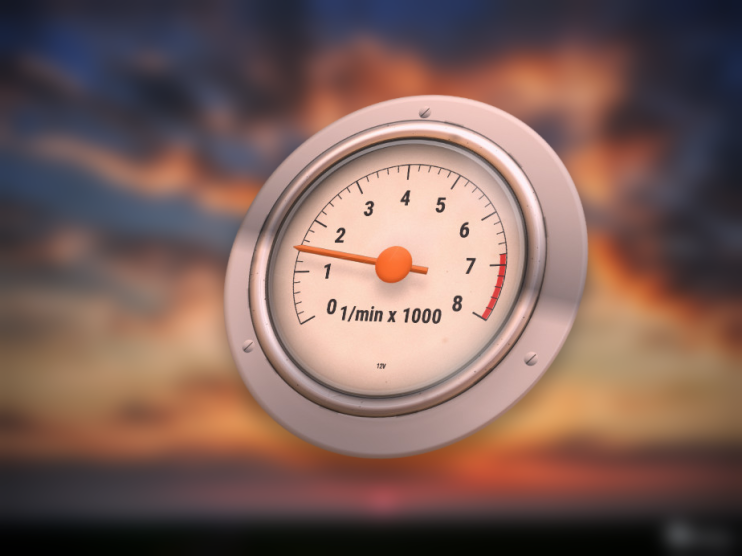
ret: 1400,rpm
